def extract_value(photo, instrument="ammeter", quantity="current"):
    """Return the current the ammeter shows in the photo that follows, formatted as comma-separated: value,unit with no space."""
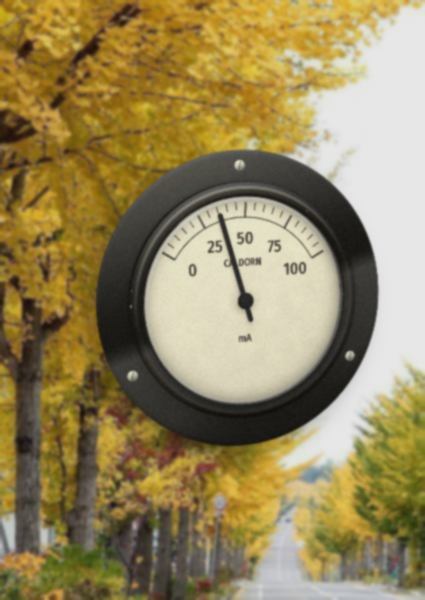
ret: 35,mA
